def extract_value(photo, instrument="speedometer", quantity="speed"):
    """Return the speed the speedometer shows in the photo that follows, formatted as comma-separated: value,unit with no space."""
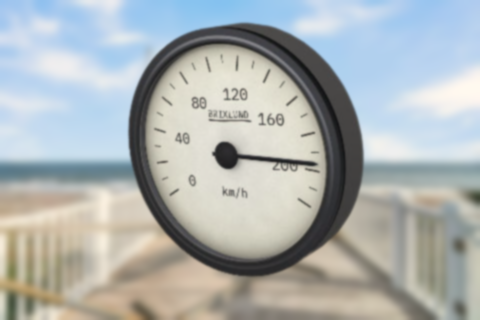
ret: 195,km/h
